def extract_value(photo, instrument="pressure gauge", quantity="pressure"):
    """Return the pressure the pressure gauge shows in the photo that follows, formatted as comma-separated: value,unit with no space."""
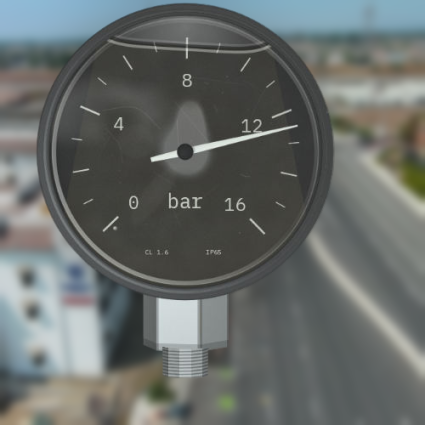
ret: 12.5,bar
